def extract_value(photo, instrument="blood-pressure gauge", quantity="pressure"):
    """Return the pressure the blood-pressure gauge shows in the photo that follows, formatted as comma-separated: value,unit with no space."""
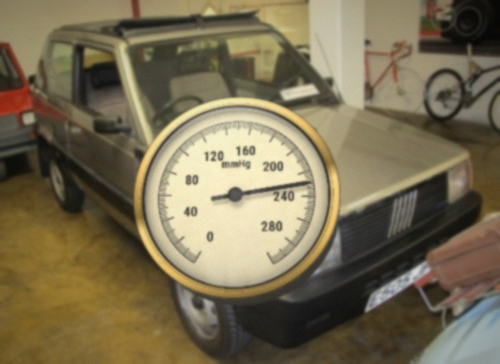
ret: 230,mmHg
